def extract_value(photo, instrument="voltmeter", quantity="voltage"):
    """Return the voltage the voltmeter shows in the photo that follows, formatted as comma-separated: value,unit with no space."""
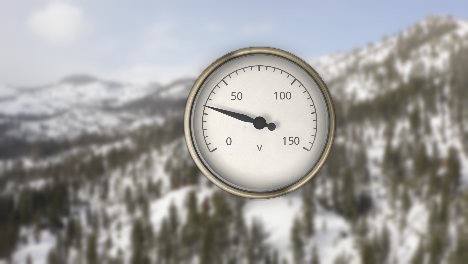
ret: 30,V
